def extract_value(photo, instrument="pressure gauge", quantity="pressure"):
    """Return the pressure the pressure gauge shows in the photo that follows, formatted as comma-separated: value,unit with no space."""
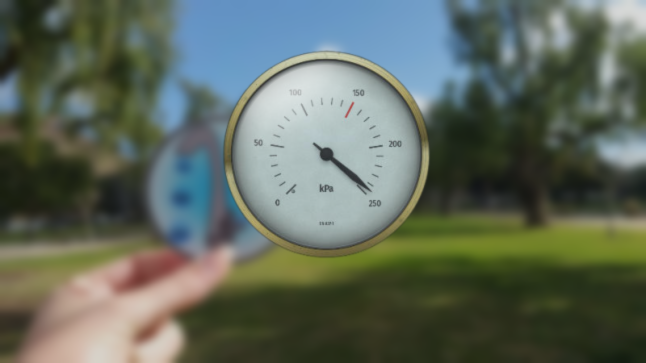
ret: 245,kPa
